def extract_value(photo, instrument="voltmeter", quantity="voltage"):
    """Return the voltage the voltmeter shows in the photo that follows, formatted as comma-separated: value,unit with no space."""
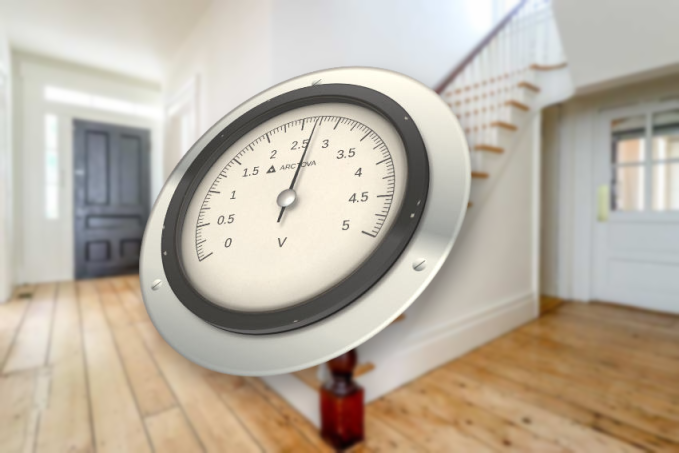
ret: 2.75,V
